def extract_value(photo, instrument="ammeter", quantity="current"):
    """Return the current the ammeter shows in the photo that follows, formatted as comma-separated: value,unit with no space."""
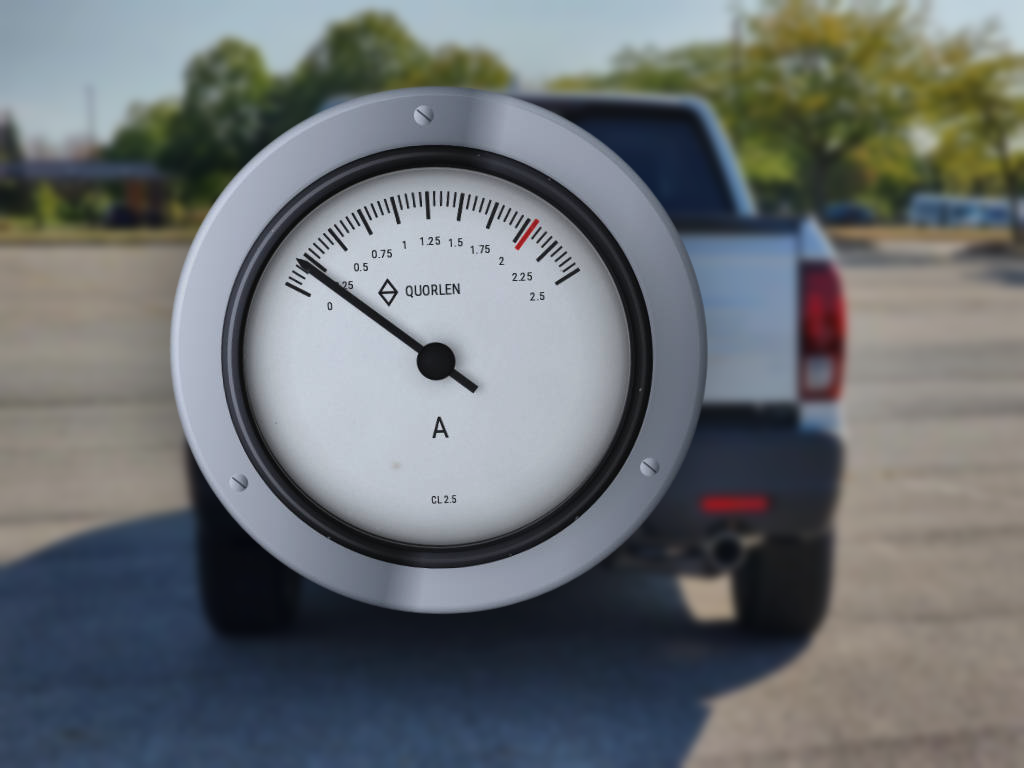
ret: 0.2,A
